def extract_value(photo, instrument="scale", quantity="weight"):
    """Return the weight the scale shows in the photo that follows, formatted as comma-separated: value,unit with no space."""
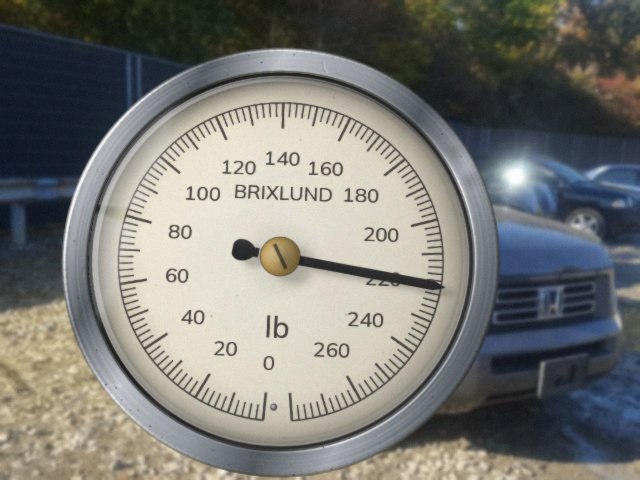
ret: 220,lb
